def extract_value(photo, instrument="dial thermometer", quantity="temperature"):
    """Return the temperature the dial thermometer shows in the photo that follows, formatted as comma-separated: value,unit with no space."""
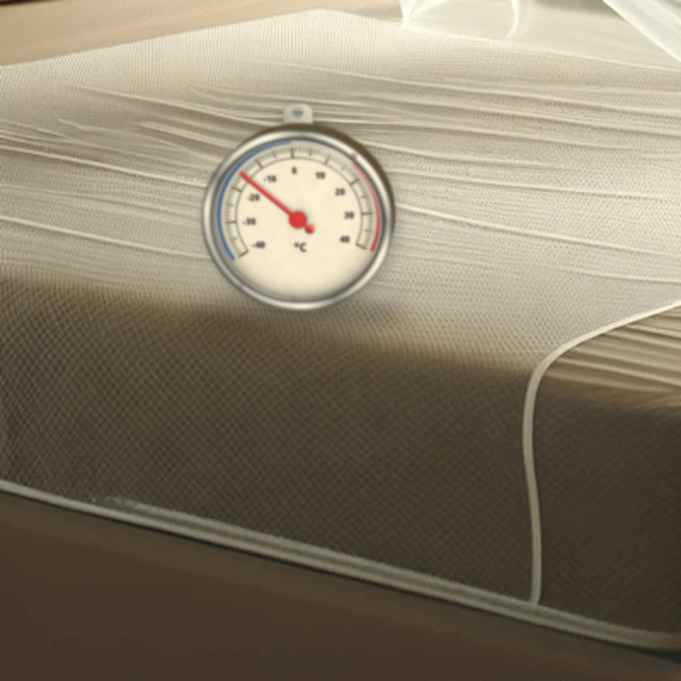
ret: -15,°C
